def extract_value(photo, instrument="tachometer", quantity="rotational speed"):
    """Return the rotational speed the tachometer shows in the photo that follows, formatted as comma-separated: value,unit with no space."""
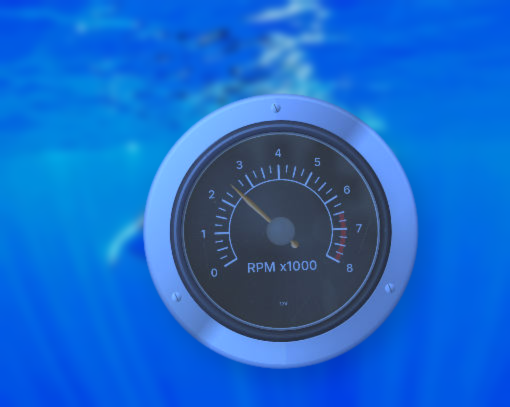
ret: 2500,rpm
